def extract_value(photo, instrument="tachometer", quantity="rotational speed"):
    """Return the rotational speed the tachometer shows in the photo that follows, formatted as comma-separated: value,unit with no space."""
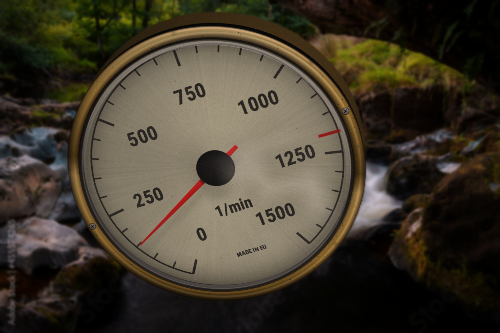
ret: 150,rpm
